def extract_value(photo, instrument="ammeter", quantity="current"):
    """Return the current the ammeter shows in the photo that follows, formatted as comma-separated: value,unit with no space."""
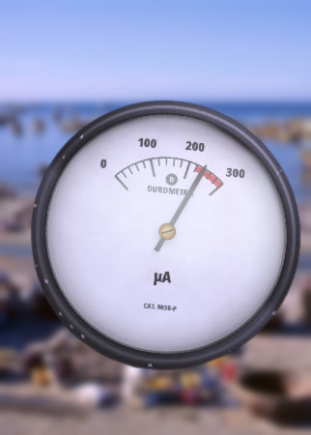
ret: 240,µA
